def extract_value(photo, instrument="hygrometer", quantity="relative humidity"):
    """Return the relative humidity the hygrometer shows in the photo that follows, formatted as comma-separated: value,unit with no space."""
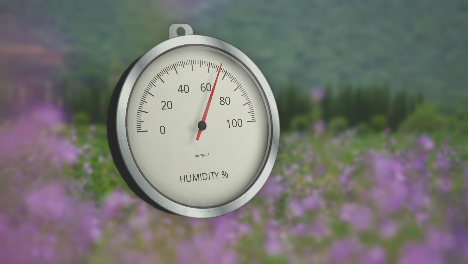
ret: 65,%
